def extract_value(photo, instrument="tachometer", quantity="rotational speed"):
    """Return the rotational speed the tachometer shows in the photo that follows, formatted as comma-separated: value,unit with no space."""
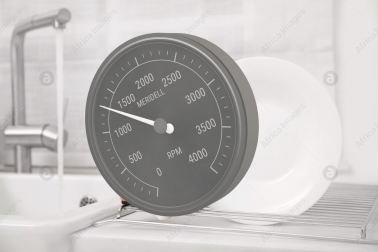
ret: 1300,rpm
